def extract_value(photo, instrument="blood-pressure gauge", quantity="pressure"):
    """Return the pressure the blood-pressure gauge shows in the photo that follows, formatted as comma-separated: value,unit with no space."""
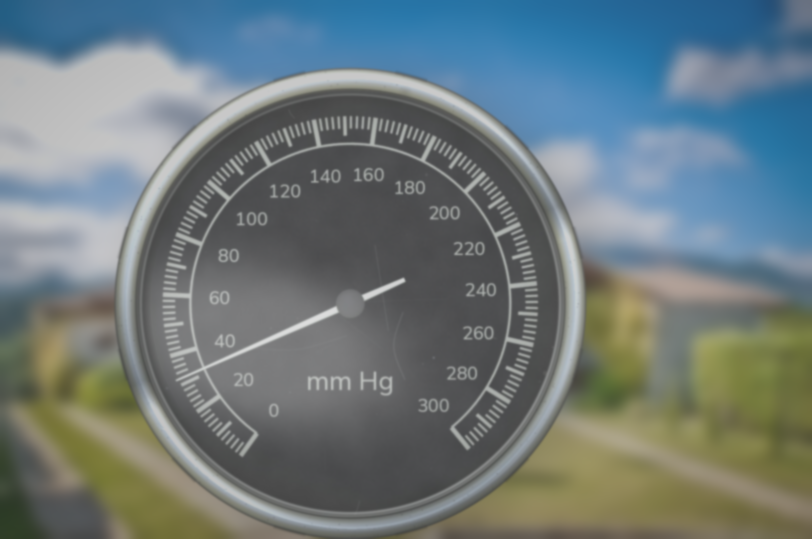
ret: 32,mmHg
